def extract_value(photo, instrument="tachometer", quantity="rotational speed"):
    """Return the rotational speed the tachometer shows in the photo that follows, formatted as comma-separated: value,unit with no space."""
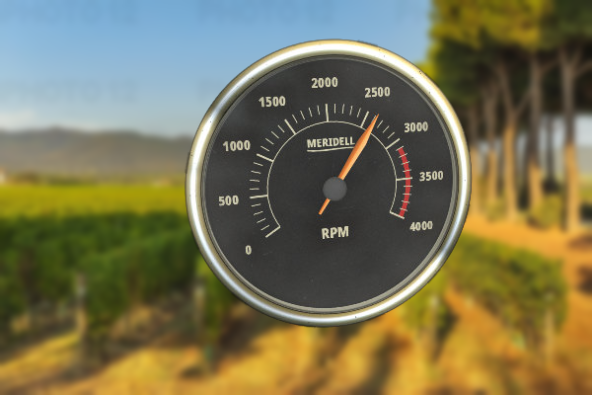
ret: 2600,rpm
